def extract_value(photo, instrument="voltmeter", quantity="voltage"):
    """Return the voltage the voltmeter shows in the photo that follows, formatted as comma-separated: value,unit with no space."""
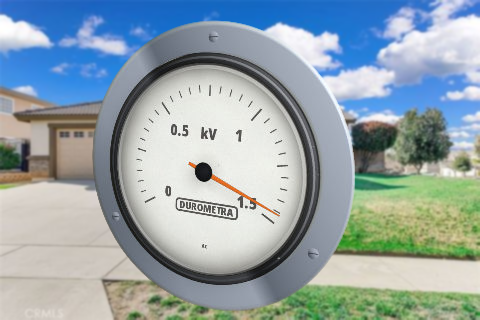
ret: 1.45,kV
